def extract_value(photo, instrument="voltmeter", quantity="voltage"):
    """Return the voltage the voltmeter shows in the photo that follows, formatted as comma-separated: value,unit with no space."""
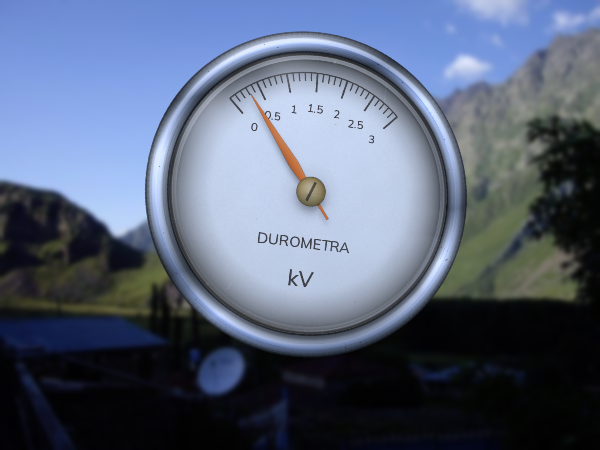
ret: 0.3,kV
